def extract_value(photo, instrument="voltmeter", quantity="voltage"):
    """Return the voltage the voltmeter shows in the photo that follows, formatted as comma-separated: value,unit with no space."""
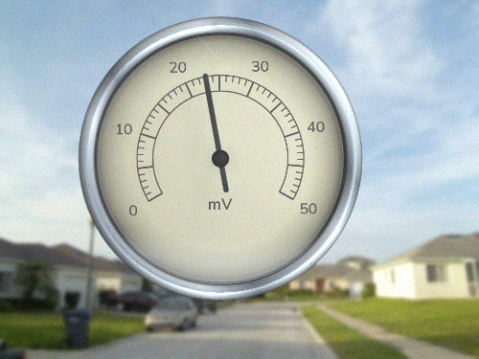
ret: 23,mV
